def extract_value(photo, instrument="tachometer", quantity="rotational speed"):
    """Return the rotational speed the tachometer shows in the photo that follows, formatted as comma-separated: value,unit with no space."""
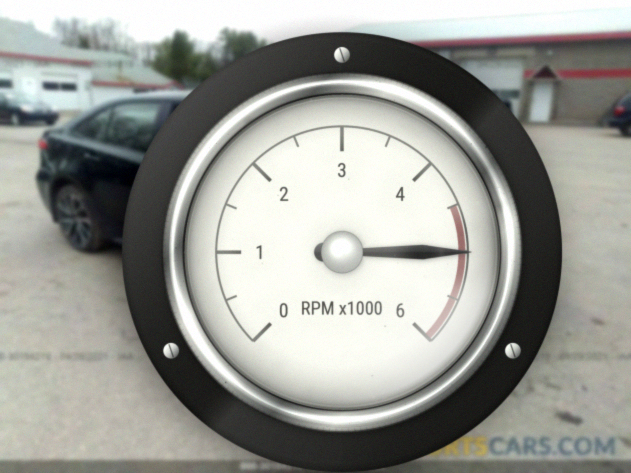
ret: 5000,rpm
